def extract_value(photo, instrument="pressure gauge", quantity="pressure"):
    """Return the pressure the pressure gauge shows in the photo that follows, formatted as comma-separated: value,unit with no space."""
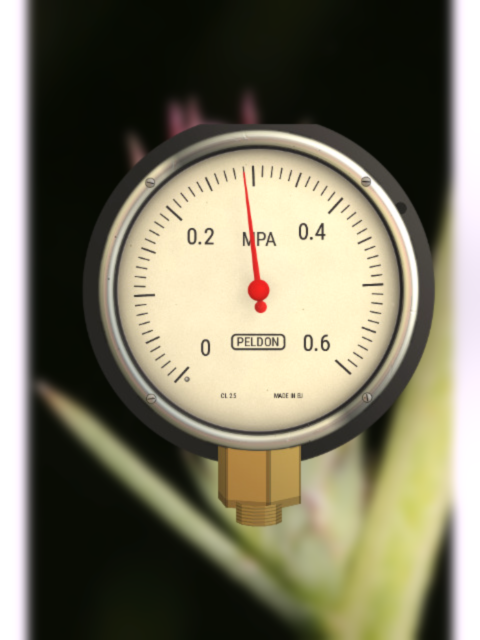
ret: 0.29,MPa
